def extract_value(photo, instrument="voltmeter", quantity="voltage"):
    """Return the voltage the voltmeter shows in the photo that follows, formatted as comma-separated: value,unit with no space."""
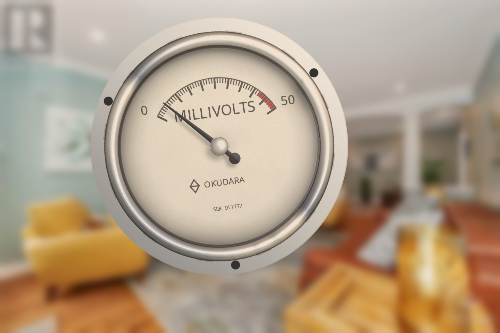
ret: 5,mV
